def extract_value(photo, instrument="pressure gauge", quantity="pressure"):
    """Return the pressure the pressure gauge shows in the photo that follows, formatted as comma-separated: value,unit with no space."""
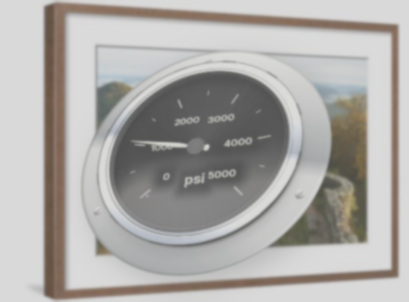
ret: 1000,psi
